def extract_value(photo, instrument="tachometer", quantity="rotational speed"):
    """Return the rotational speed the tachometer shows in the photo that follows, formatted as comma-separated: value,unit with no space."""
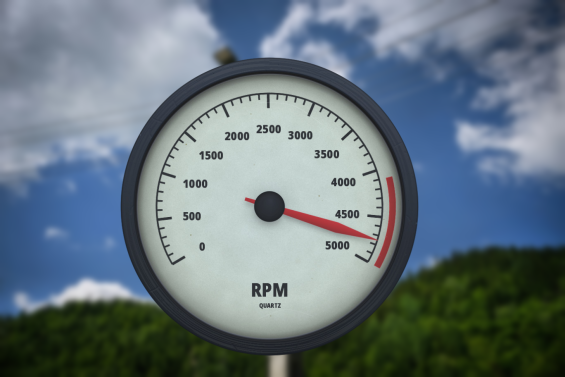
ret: 4750,rpm
